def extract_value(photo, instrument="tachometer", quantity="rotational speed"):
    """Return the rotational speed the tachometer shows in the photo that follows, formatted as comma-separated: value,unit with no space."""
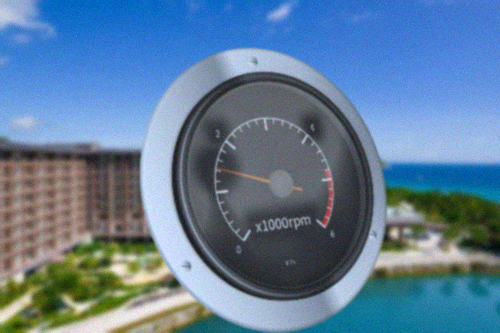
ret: 1400,rpm
